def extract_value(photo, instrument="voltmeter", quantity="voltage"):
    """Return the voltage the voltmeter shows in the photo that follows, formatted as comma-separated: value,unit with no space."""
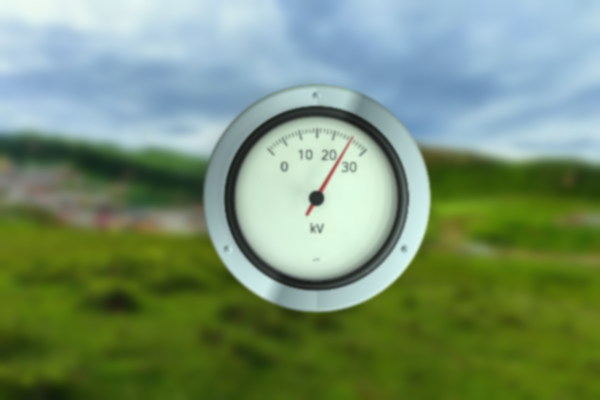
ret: 25,kV
